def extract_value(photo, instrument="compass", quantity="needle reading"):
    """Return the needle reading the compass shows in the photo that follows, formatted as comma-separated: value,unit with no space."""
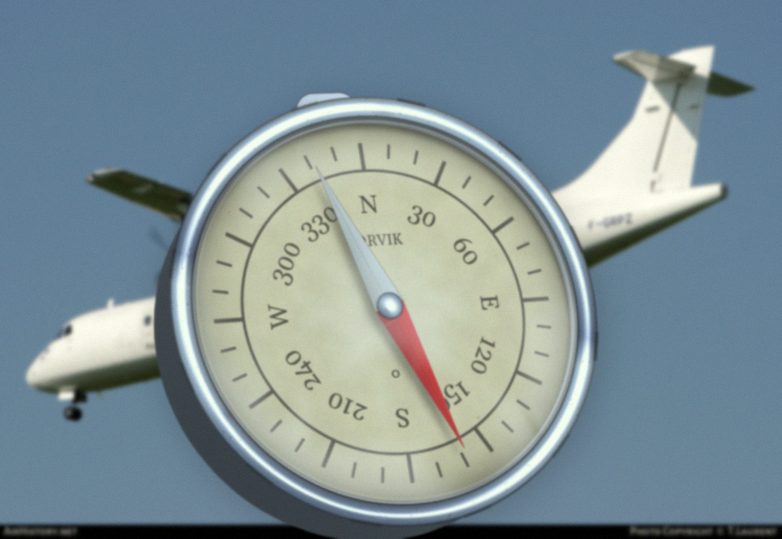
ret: 160,°
